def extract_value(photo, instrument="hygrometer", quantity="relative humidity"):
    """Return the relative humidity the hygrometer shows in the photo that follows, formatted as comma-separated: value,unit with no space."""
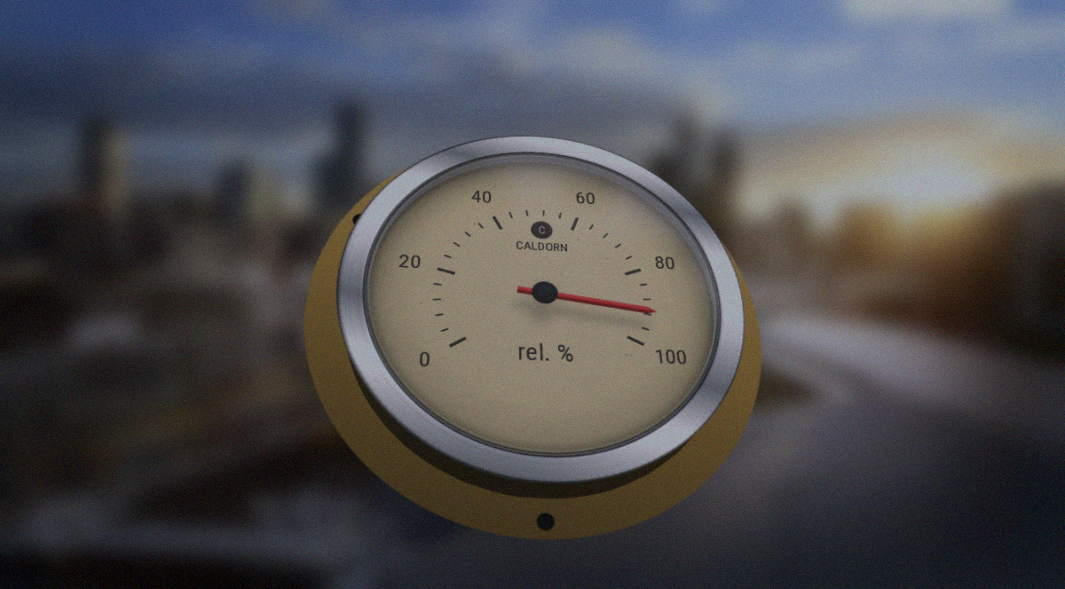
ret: 92,%
